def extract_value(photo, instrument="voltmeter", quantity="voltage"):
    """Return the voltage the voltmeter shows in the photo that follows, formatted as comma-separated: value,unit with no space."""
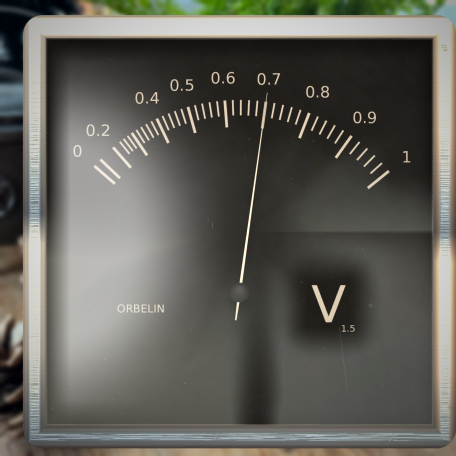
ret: 0.7,V
